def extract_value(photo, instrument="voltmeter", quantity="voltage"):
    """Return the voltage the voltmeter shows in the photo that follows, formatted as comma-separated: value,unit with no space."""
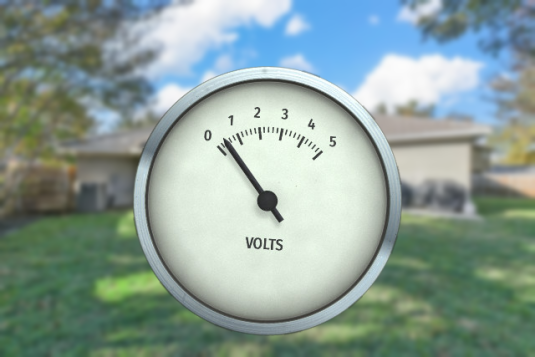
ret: 0.4,V
